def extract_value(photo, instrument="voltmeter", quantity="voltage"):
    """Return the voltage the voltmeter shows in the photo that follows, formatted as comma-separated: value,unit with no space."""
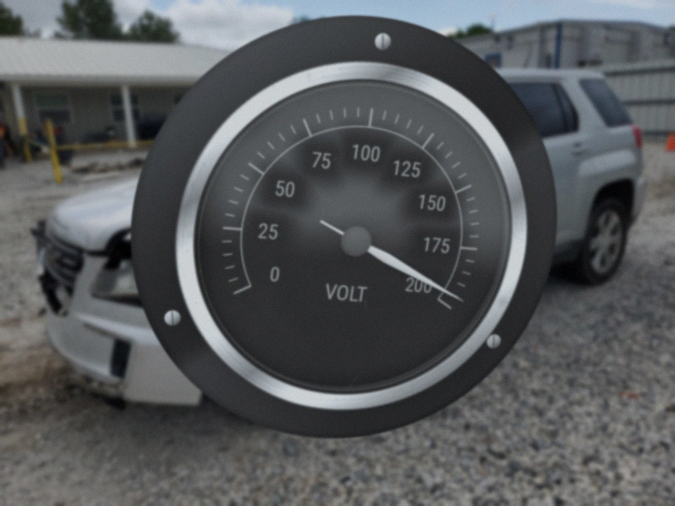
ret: 195,V
